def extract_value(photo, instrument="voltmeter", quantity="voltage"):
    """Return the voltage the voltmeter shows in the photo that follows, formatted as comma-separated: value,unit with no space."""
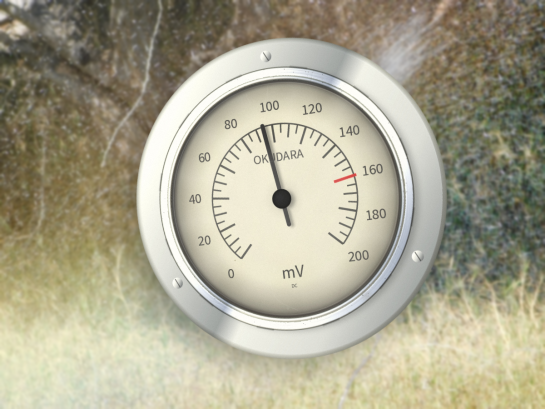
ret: 95,mV
